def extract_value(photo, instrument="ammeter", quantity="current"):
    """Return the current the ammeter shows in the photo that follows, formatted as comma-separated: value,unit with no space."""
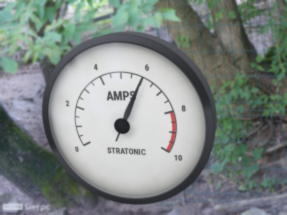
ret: 6,A
